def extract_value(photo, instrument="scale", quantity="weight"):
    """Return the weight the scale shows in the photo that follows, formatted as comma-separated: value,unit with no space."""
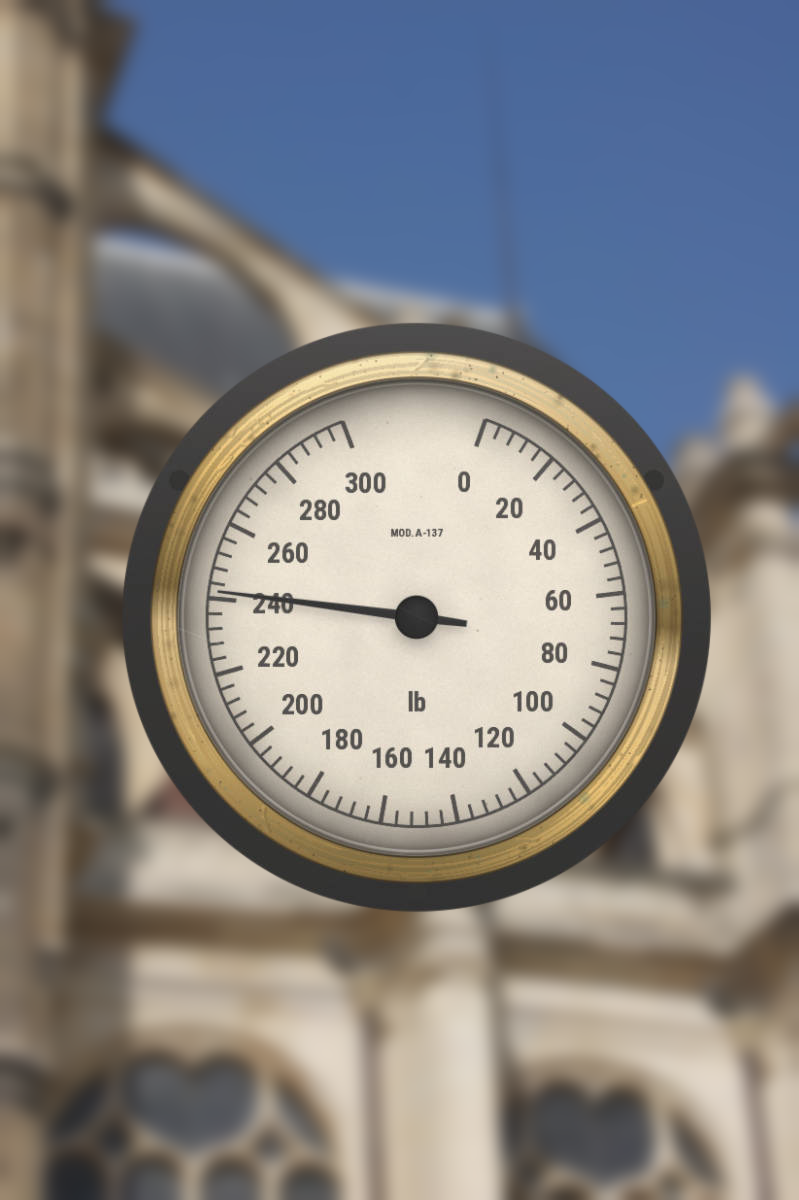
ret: 242,lb
